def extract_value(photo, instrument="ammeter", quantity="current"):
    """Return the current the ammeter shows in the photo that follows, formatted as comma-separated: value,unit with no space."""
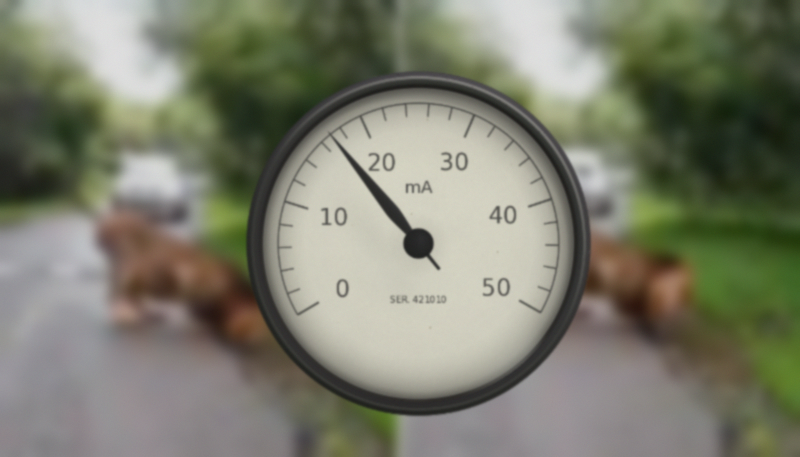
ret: 17,mA
